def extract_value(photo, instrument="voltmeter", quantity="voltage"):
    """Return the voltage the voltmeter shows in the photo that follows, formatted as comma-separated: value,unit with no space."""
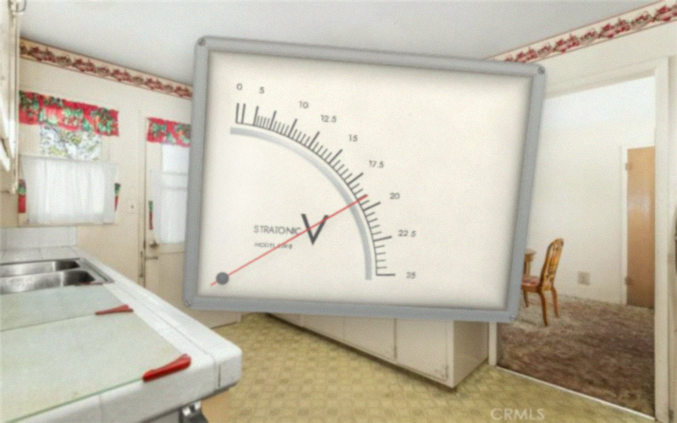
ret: 19,V
